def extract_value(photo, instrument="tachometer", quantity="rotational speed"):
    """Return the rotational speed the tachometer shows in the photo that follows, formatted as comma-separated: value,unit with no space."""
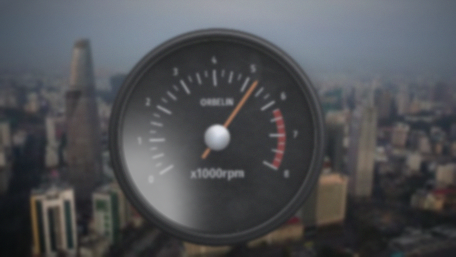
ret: 5250,rpm
